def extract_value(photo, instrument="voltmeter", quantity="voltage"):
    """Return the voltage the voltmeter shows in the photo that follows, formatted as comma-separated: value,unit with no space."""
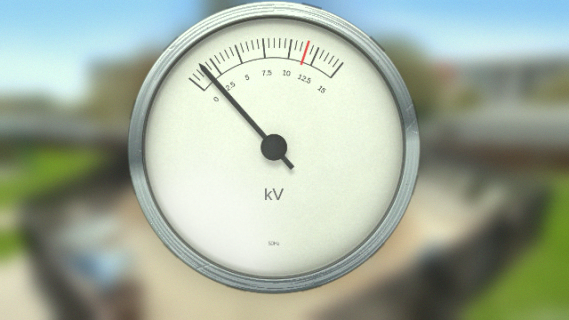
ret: 1.5,kV
